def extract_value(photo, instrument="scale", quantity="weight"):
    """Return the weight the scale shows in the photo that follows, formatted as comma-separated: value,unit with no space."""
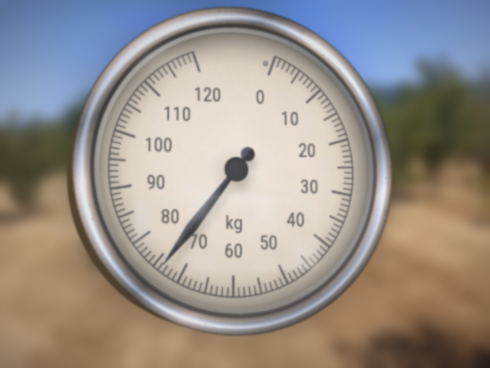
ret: 74,kg
